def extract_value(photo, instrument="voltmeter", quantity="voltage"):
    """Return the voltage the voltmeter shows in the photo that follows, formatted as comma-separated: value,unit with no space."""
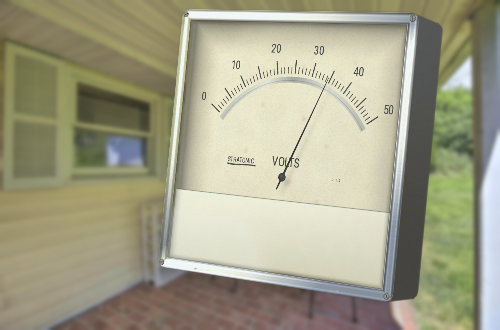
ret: 35,V
